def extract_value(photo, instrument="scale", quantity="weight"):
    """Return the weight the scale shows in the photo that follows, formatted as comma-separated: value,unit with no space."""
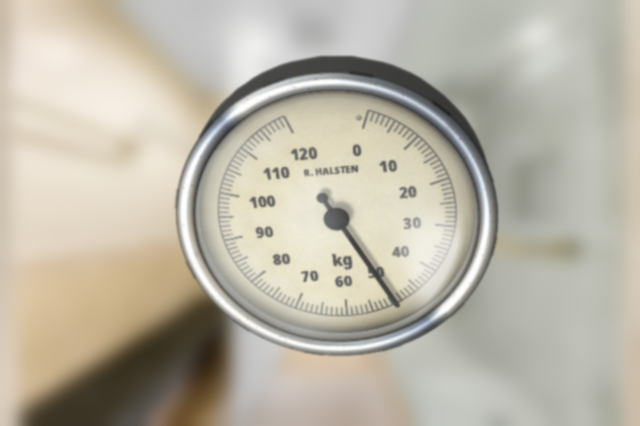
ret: 50,kg
